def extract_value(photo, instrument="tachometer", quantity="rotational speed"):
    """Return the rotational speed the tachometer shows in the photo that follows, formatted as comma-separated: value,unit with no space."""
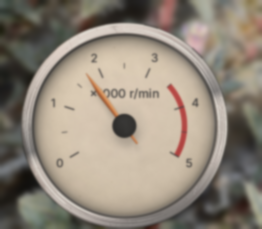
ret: 1750,rpm
